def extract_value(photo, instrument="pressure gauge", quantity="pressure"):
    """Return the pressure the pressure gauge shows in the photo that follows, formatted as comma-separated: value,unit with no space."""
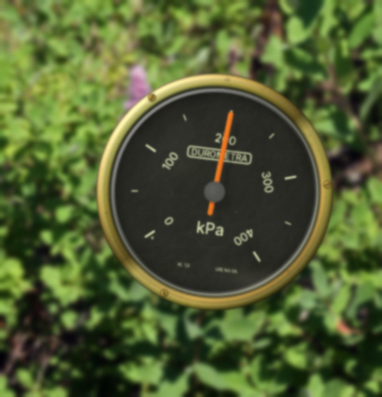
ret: 200,kPa
